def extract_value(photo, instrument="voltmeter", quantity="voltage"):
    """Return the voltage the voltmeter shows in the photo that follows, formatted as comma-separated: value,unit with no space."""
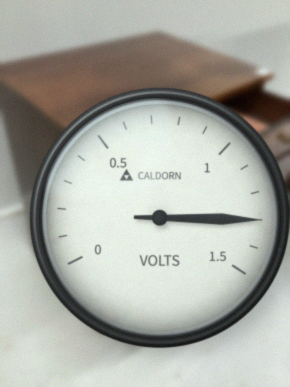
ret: 1.3,V
